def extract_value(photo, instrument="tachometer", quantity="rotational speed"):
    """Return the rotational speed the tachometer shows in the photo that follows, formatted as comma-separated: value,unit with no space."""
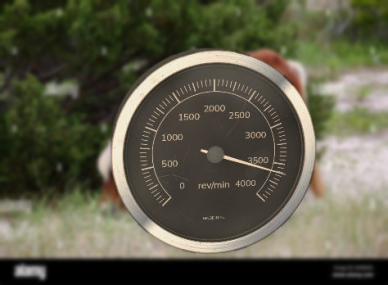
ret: 3600,rpm
